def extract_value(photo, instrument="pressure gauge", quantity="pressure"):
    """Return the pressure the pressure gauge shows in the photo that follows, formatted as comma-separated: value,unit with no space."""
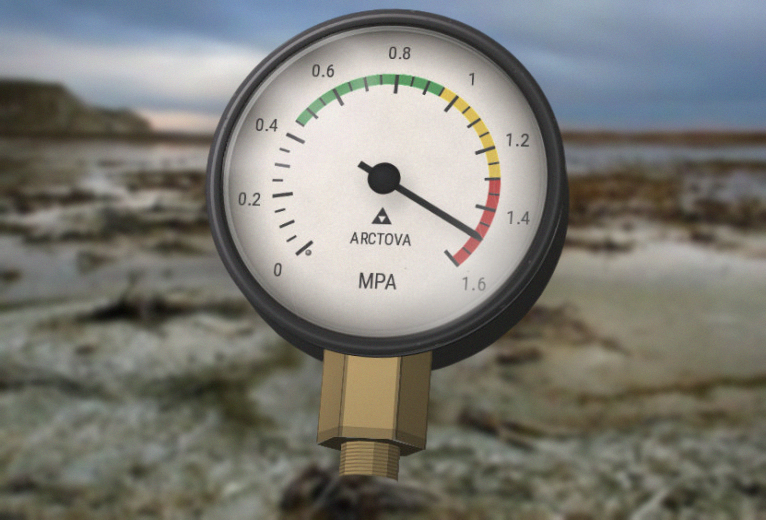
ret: 1.5,MPa
